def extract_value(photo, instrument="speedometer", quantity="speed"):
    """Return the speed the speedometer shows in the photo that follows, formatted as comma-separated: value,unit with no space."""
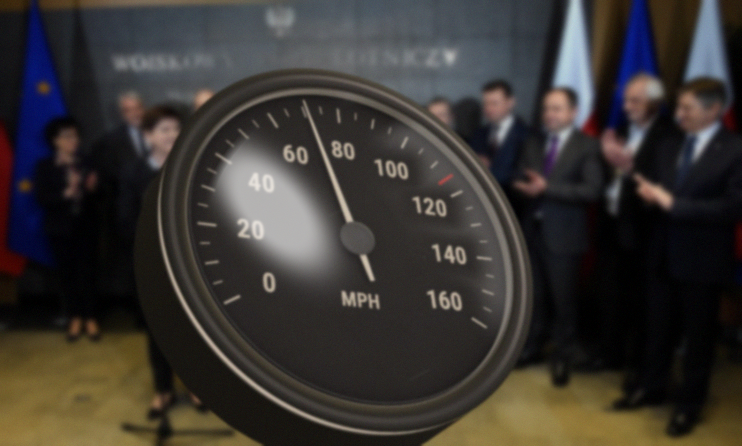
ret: 70,mph
